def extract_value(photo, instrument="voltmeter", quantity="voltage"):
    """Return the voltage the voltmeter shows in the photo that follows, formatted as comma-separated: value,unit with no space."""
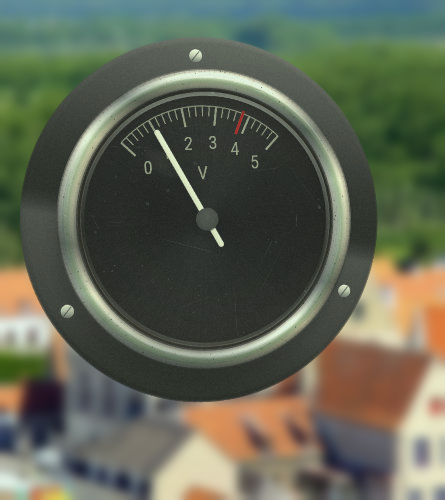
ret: 1,V
